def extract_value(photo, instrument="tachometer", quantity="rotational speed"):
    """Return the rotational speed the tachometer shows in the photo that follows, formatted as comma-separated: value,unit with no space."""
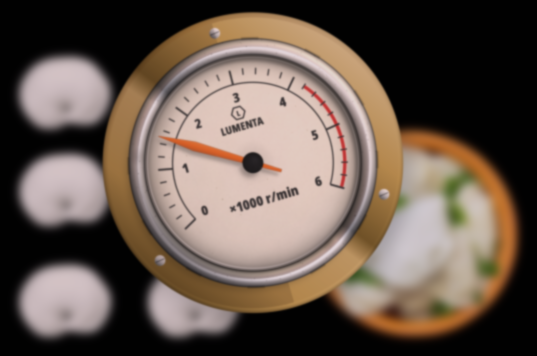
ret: 1500,rpm
